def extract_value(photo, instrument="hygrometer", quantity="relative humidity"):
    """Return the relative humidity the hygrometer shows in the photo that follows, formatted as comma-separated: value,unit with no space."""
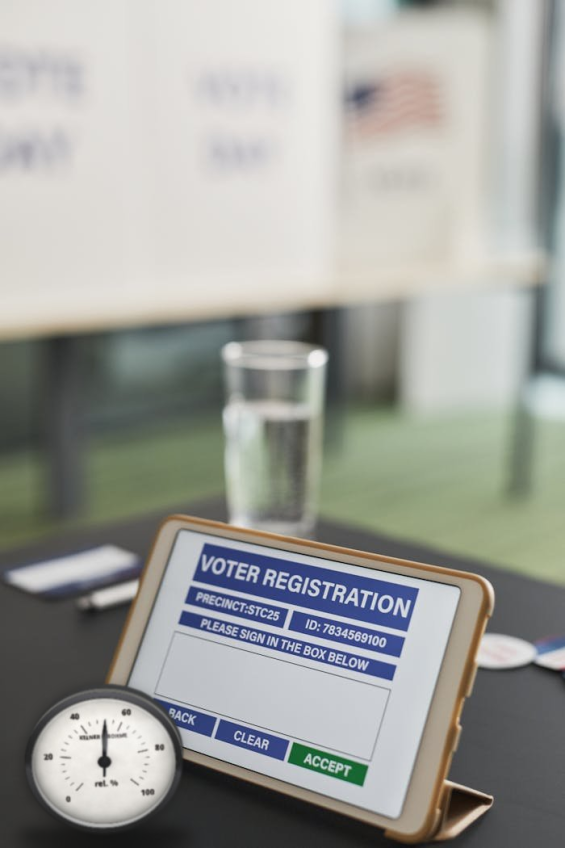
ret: 52,%
